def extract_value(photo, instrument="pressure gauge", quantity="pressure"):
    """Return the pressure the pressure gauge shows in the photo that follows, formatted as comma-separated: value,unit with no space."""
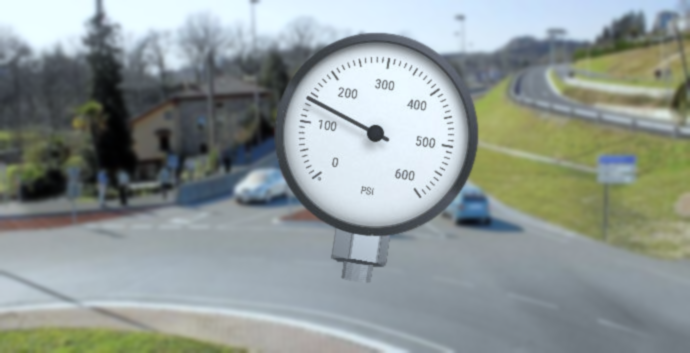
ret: 140,psi
